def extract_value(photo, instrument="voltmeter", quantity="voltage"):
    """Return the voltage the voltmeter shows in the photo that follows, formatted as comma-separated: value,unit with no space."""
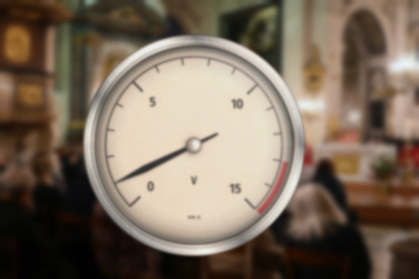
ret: 1,V
